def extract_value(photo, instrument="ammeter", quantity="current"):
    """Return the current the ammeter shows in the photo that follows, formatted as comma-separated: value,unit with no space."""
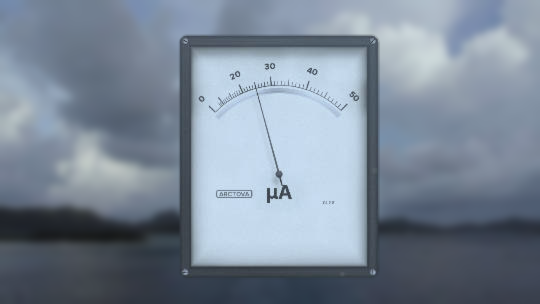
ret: 25,µA
